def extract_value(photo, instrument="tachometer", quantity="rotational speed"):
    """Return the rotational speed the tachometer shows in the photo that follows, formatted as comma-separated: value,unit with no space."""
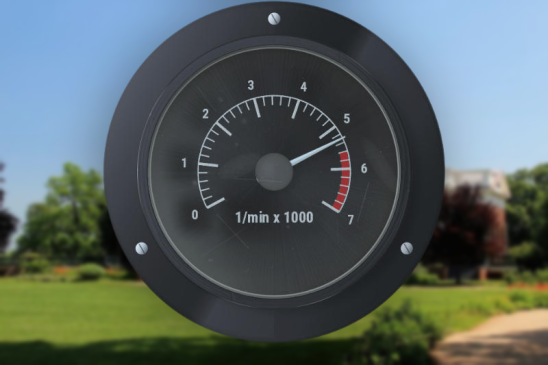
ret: 5300,rpm
